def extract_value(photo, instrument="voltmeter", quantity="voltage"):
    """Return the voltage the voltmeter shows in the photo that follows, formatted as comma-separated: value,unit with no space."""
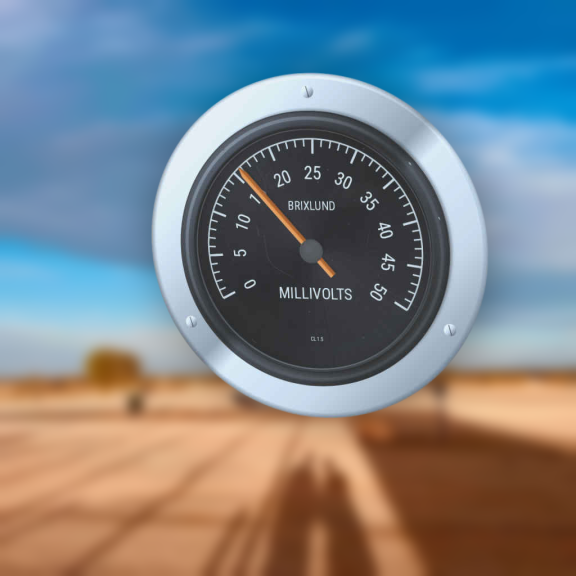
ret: 16,mV
